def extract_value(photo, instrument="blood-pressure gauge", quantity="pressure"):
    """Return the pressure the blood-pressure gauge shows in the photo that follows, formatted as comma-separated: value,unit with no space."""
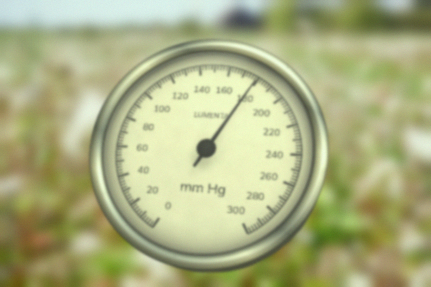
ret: 180,mmHg
